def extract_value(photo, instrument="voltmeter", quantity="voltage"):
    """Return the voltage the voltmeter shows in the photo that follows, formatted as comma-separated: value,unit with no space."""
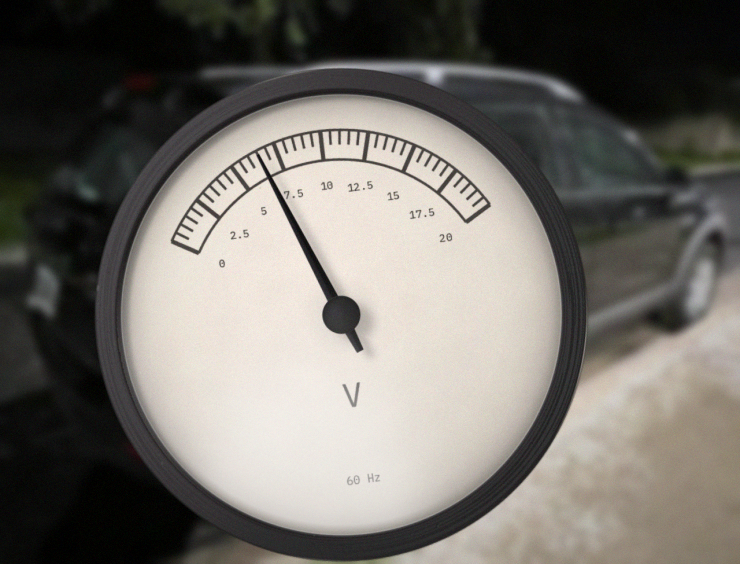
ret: 6.5,V
